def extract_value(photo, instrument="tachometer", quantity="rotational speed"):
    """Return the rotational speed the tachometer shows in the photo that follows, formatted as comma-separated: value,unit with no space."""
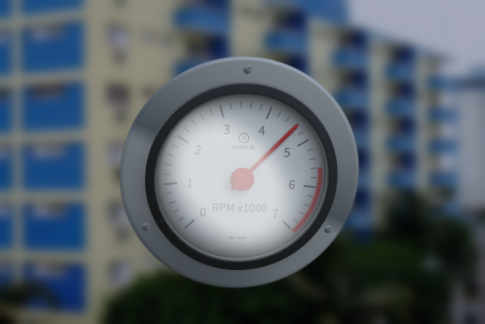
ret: 4600,rpm
